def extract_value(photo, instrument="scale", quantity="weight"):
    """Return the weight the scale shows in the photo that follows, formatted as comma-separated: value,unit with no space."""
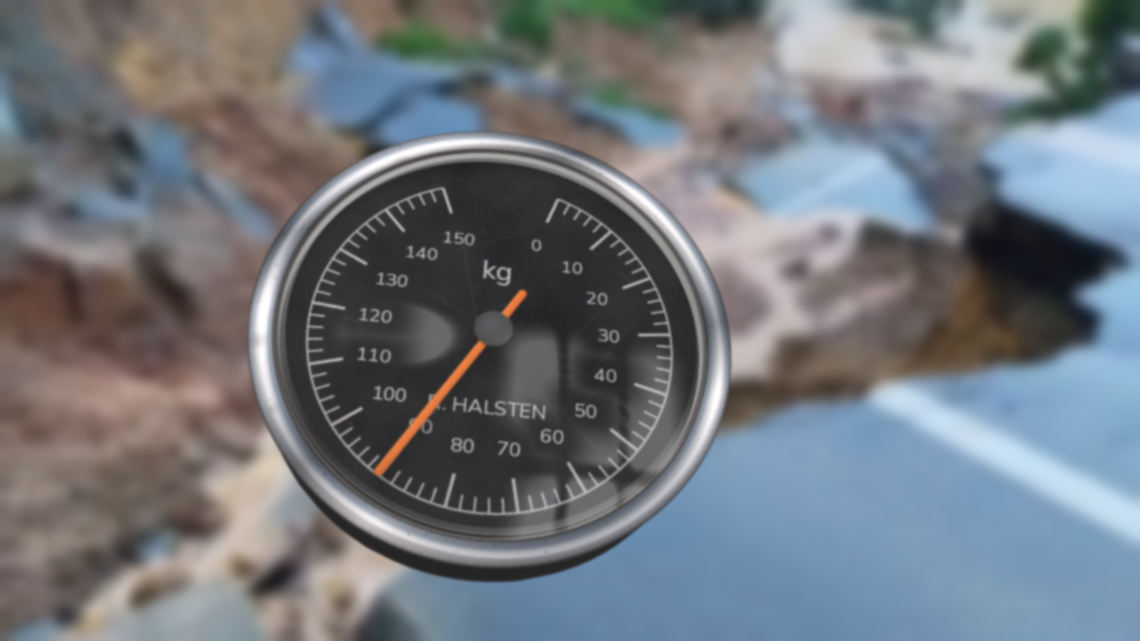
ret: 90,kg
